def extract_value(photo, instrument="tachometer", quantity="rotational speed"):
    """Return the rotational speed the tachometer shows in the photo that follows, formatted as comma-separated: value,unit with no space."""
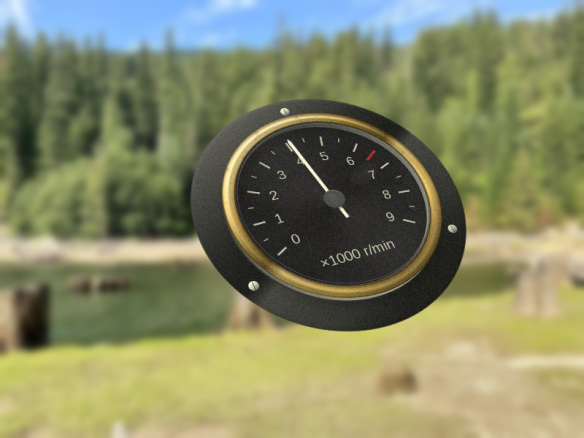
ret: 4000,rpm
